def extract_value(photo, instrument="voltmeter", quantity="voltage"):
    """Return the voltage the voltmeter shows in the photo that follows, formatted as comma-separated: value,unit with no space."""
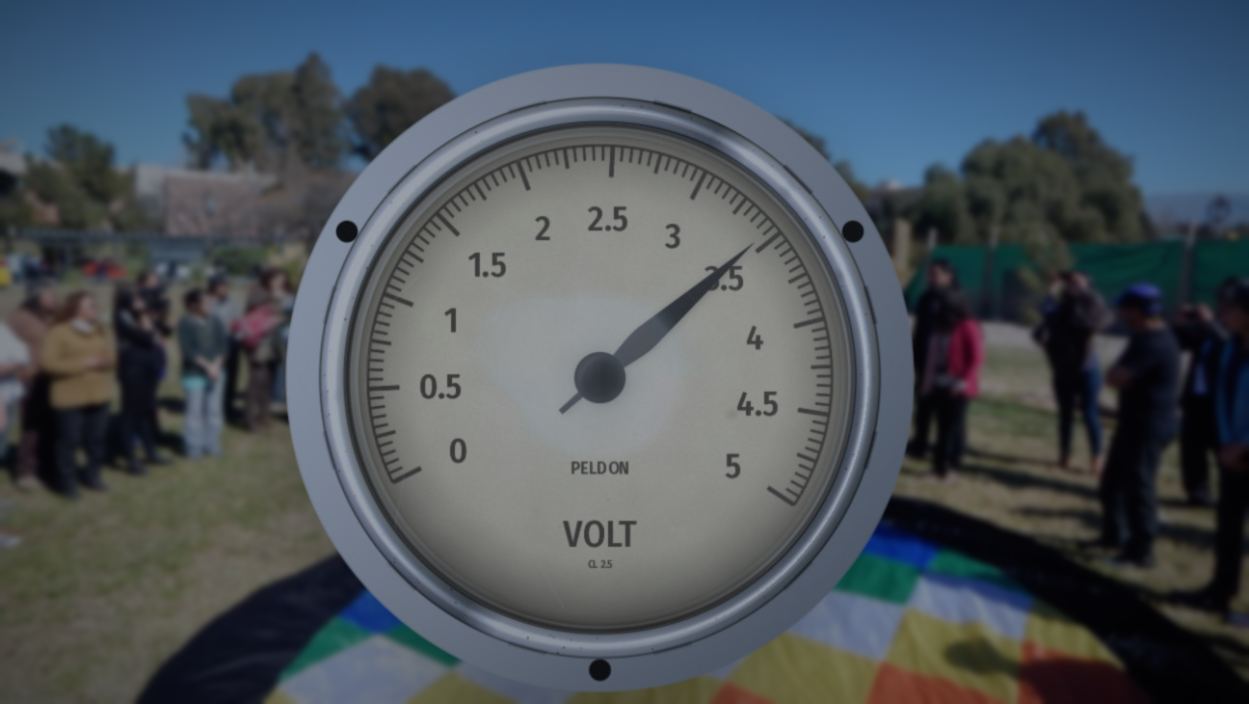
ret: 3.45,V
